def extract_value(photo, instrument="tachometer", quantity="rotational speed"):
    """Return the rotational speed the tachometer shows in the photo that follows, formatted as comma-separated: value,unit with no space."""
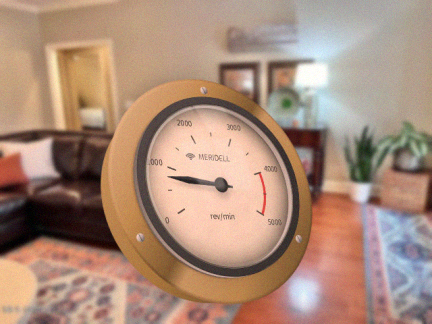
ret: 750,rpm
